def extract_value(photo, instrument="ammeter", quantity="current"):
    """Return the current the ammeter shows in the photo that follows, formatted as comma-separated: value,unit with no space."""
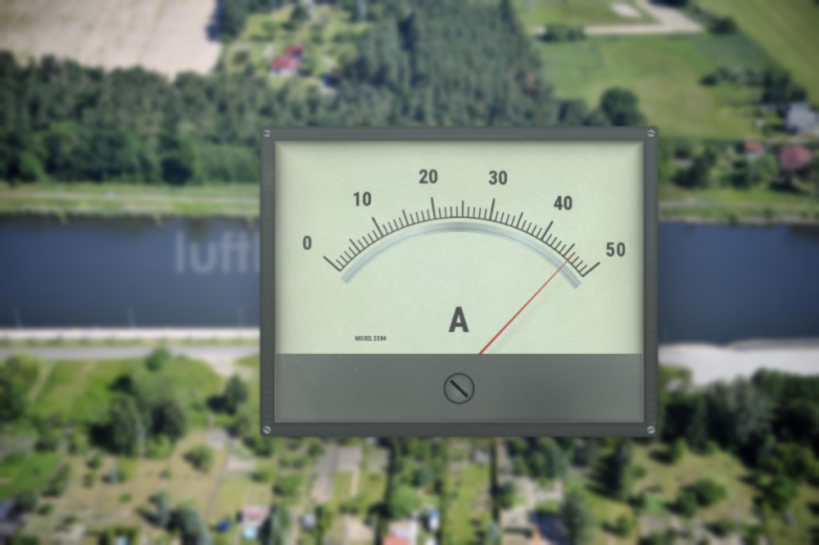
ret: 46,A
